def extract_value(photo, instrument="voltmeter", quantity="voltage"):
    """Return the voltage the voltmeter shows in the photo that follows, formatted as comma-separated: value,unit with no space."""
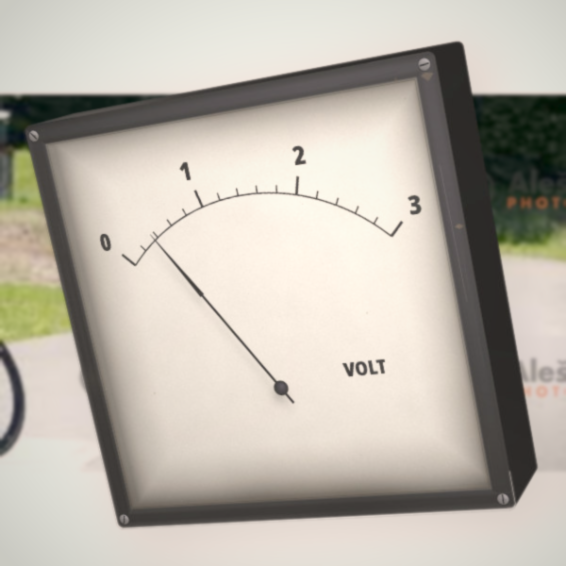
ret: 0.4,V
